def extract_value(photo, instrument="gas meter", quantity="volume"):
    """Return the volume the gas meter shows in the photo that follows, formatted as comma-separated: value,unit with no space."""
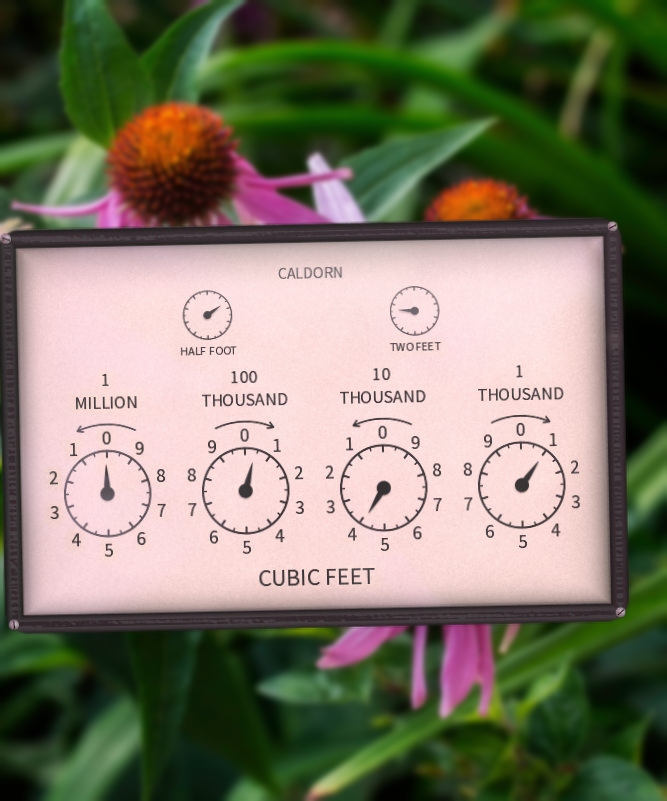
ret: 4100,ft³
